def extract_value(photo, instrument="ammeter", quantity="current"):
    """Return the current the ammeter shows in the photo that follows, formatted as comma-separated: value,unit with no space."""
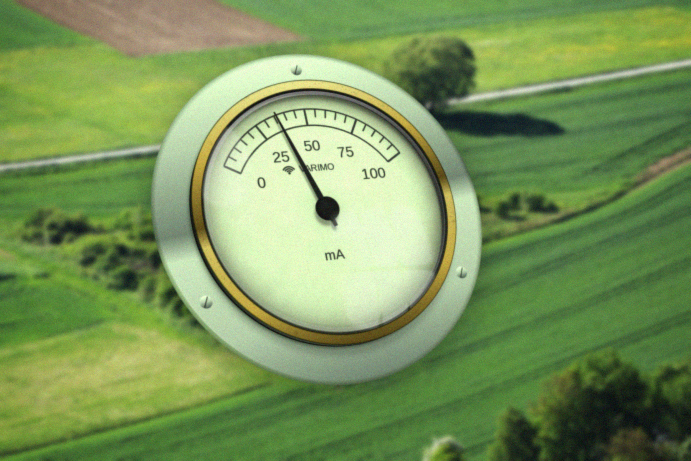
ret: 35,mA
